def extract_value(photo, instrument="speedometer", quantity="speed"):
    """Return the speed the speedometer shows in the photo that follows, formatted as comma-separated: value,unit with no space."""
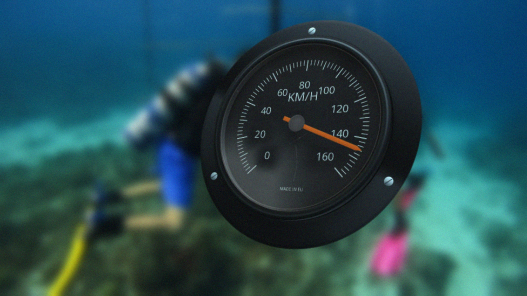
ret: 146,km/h
